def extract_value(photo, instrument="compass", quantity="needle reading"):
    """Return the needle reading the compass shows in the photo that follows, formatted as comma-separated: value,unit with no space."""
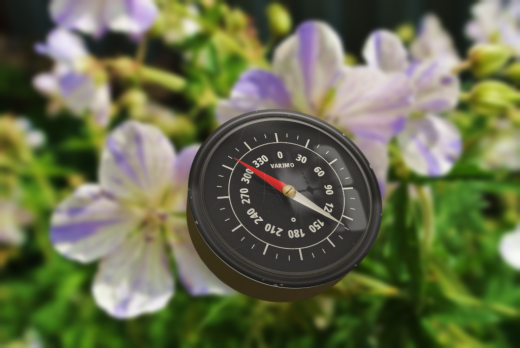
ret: 310,°
